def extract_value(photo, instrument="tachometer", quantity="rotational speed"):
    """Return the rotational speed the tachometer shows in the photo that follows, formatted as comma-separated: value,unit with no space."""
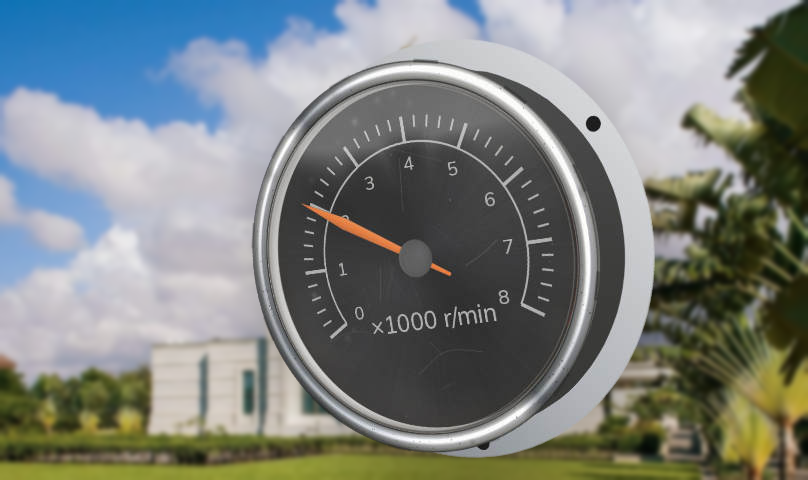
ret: 2000,rpm
